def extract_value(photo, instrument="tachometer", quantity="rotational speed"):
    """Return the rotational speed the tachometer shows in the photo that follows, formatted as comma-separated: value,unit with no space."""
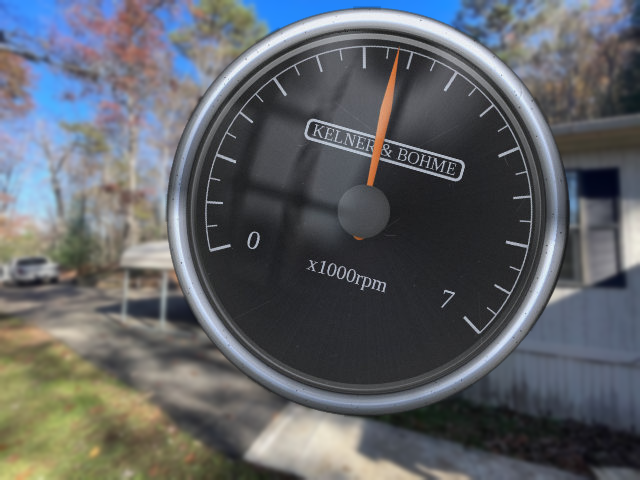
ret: 3375,rpm
